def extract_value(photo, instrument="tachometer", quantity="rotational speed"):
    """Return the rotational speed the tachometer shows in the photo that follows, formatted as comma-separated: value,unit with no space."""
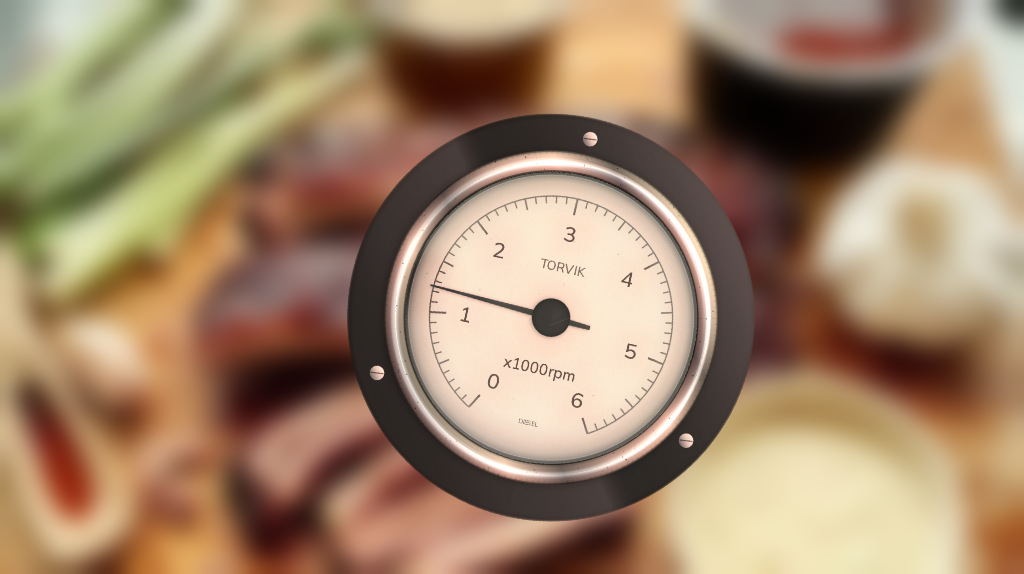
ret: 1250,rpm
